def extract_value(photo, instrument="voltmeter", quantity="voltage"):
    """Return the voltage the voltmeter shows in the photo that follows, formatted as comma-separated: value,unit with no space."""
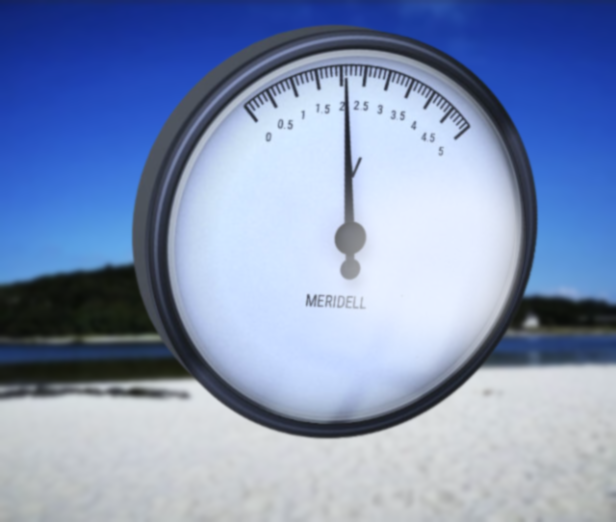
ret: 2,V
